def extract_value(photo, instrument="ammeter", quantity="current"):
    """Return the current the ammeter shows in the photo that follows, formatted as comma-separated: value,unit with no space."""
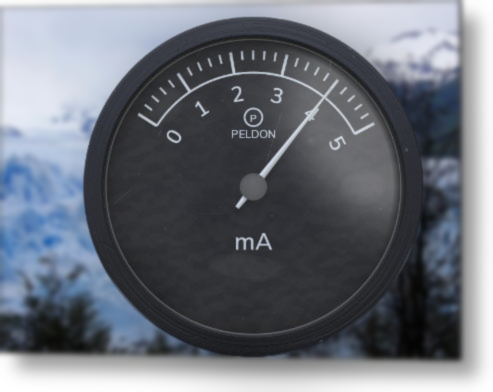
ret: 4,mA
